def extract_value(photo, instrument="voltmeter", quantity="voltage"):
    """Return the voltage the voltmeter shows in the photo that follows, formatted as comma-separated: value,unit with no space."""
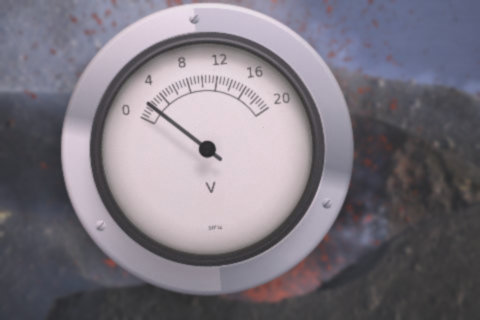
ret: 2,V
